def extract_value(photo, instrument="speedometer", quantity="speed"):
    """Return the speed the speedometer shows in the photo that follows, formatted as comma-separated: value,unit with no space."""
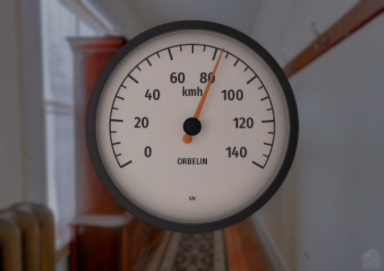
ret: 82.5,km/h
